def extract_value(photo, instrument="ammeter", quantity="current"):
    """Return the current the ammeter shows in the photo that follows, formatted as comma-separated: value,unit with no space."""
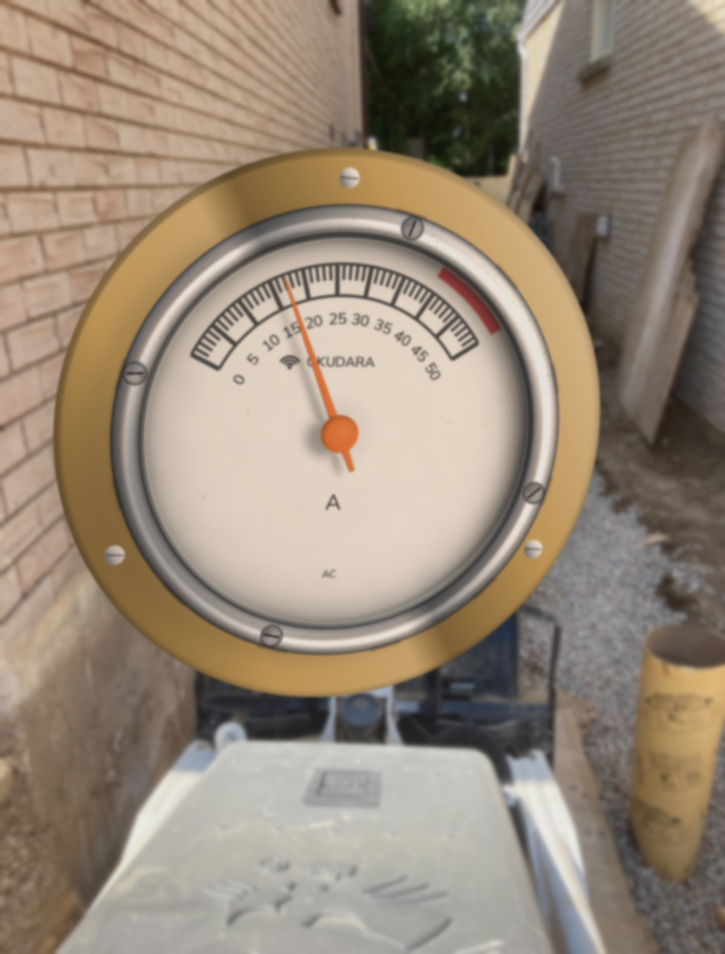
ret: 17,A
